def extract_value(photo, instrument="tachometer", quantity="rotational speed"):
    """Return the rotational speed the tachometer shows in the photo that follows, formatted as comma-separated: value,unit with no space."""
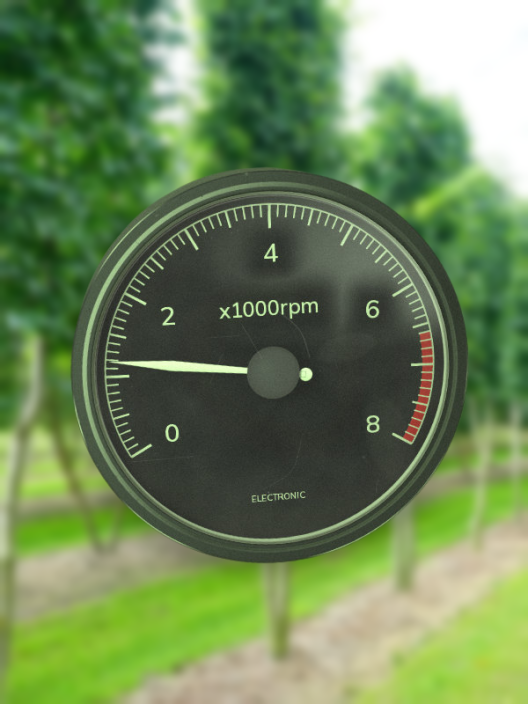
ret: 1200,rpm
